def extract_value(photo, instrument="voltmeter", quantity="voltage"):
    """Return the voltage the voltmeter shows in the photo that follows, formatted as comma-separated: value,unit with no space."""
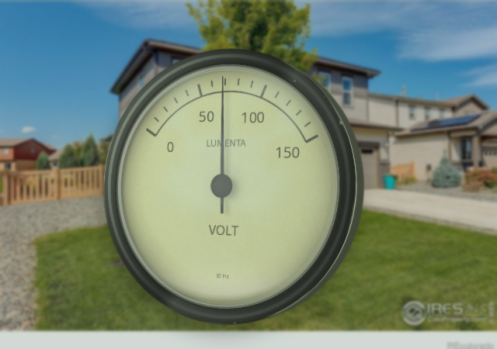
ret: 70,V
